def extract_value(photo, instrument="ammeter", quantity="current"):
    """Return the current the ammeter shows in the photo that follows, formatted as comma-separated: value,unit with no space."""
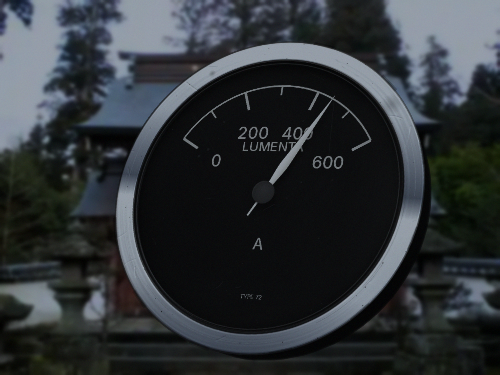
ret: 450,A
